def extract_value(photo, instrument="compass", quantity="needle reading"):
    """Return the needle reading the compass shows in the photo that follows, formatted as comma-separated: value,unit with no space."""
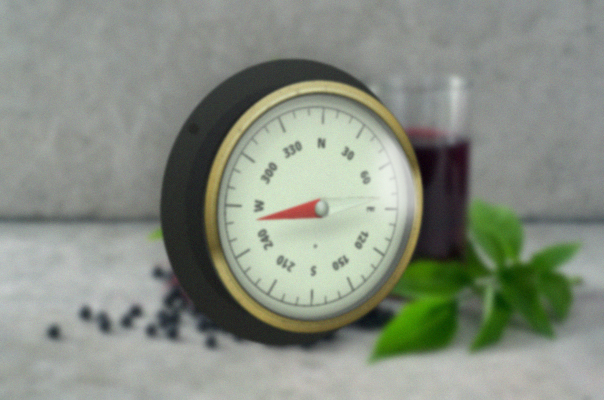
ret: 260,°
